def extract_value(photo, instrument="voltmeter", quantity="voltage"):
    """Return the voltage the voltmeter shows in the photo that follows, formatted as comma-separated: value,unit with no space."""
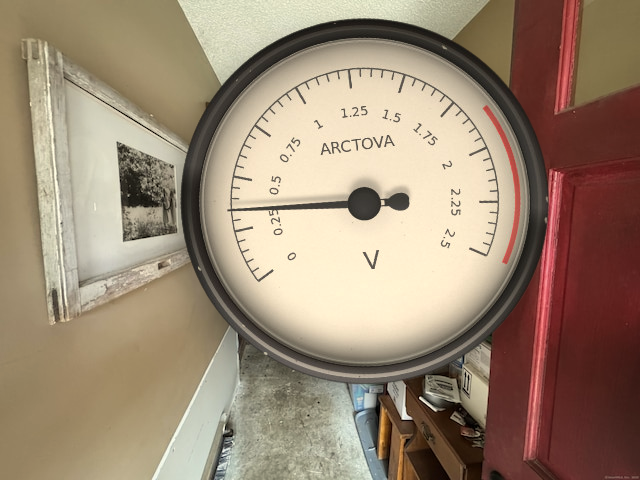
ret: 0.35,V
